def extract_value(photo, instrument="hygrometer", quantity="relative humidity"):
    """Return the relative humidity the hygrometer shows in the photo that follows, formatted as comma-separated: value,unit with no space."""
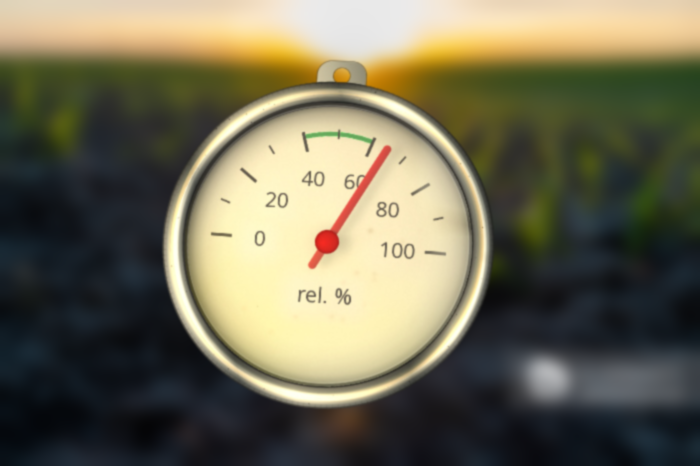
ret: 65,%
